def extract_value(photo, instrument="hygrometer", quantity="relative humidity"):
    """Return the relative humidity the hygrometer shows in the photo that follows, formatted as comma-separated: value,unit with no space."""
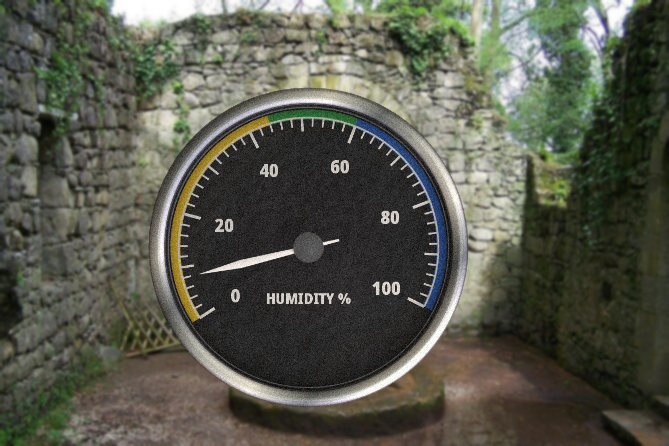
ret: 8,%
